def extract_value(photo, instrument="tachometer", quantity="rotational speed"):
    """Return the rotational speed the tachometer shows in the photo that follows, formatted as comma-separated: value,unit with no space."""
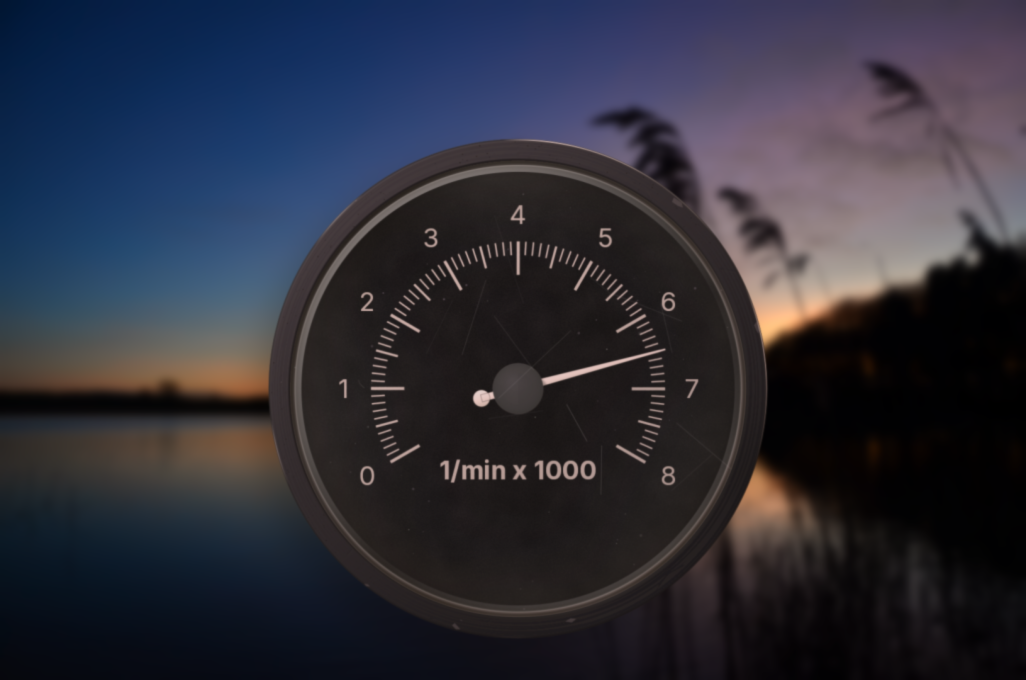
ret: 6500,rpm
